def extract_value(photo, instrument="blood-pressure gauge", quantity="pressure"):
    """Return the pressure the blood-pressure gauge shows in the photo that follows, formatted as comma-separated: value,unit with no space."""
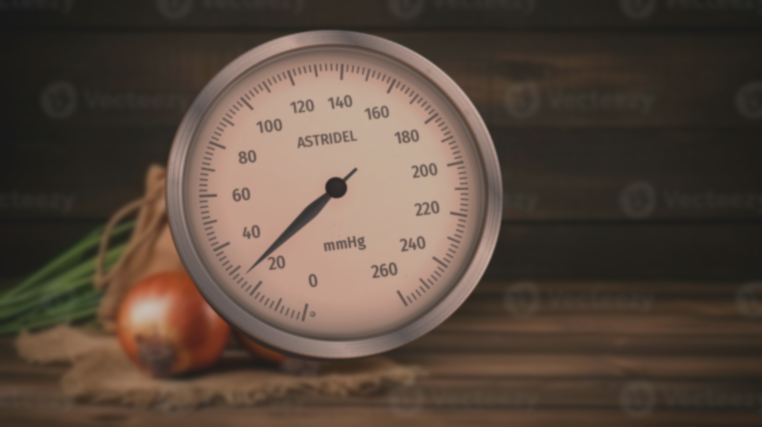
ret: 26,mmHg
